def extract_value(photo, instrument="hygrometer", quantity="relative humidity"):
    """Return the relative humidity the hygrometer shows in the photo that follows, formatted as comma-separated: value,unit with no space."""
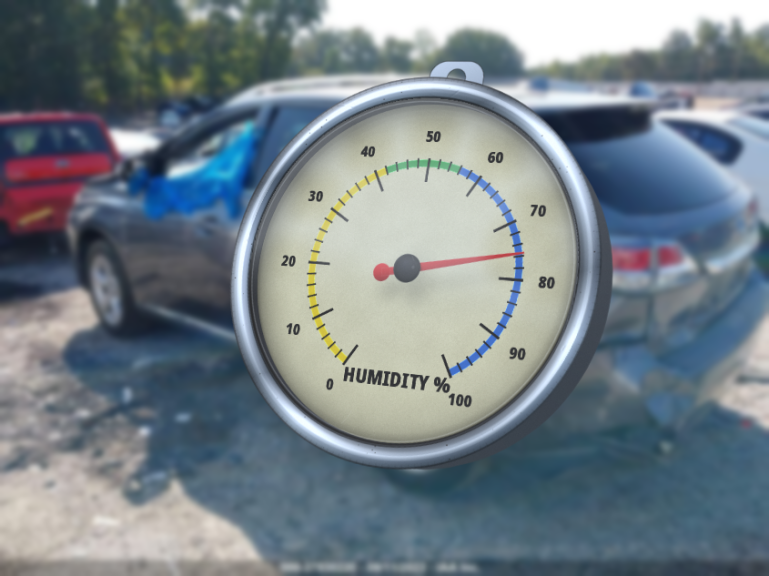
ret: 76,%
